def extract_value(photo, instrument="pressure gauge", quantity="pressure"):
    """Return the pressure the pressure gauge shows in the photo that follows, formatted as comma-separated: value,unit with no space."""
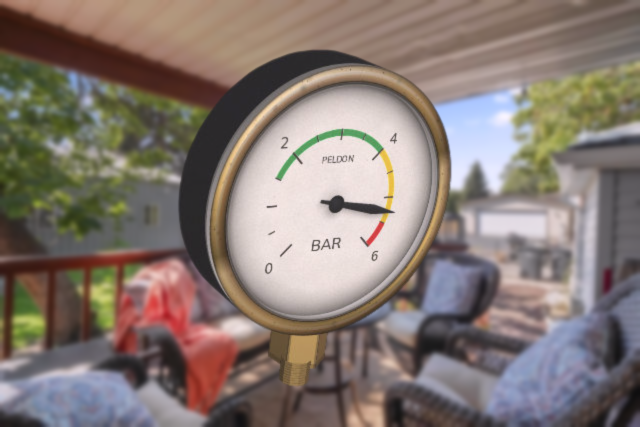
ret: 5.25,bar
